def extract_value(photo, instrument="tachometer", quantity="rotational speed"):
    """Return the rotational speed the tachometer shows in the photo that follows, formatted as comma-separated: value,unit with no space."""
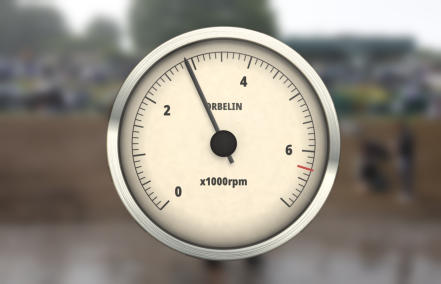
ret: 2900,rpm
